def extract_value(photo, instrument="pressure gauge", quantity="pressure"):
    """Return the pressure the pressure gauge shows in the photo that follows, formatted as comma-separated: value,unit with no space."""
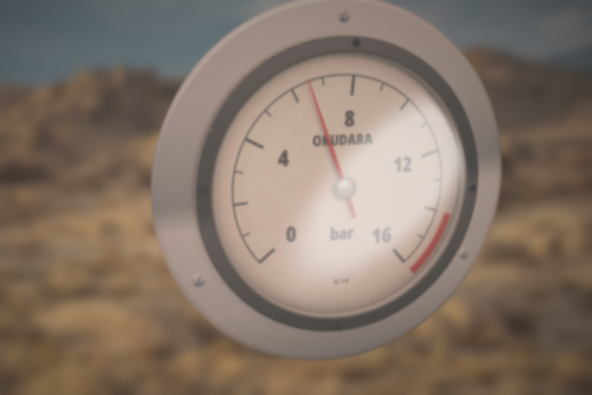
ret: 6.5,bar
